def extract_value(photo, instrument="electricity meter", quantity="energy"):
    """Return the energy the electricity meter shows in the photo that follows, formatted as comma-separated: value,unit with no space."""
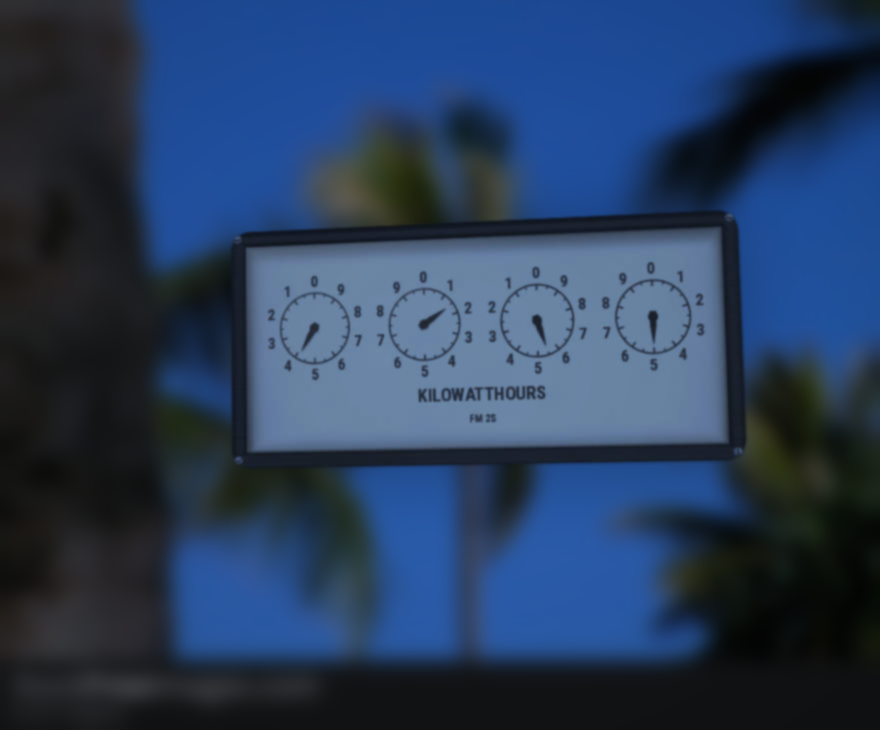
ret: 4155,kWh
